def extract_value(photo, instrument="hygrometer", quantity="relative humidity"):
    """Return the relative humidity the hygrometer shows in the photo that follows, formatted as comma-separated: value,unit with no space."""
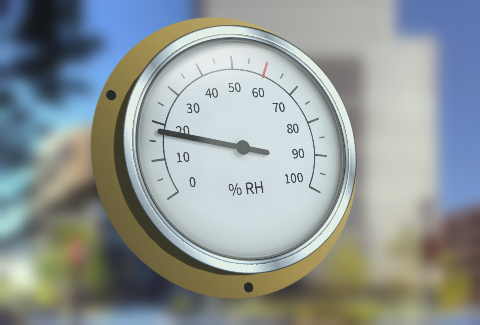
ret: 17.5,%
